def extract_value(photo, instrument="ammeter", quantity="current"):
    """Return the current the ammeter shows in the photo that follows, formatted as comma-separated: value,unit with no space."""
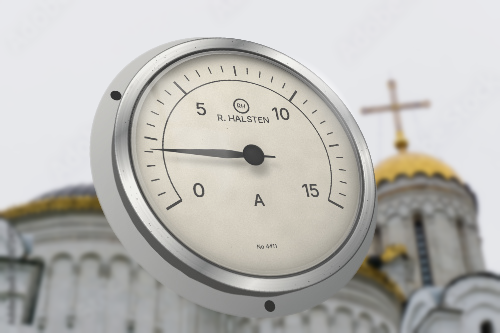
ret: 2,A
